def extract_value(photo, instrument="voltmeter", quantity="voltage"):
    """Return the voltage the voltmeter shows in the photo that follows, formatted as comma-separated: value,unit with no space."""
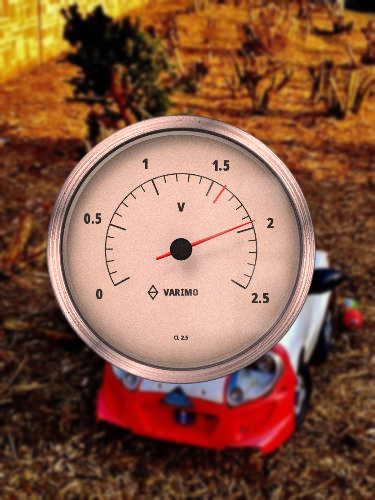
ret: 1.95,V
